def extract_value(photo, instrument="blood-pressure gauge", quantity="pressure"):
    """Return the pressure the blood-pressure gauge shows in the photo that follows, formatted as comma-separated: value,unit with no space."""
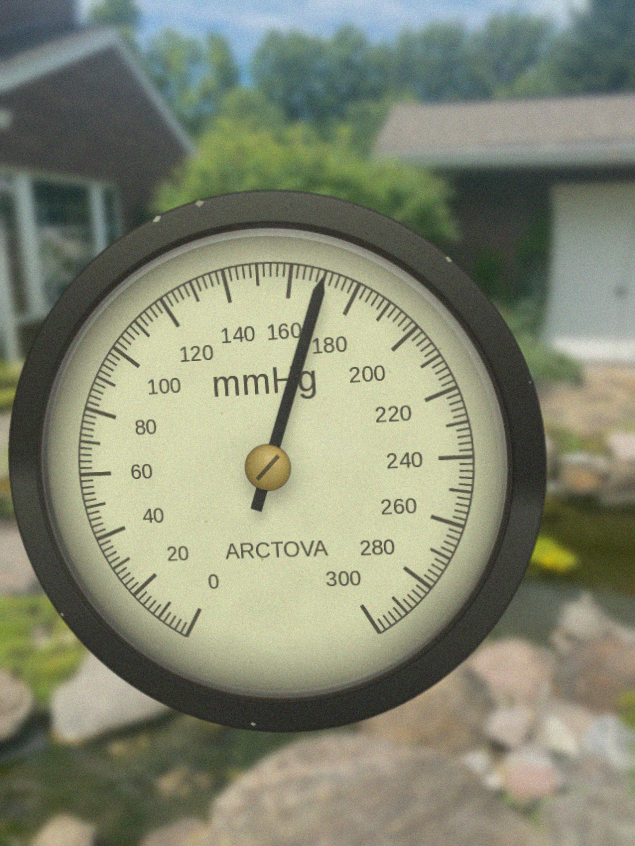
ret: 170,mmHg
